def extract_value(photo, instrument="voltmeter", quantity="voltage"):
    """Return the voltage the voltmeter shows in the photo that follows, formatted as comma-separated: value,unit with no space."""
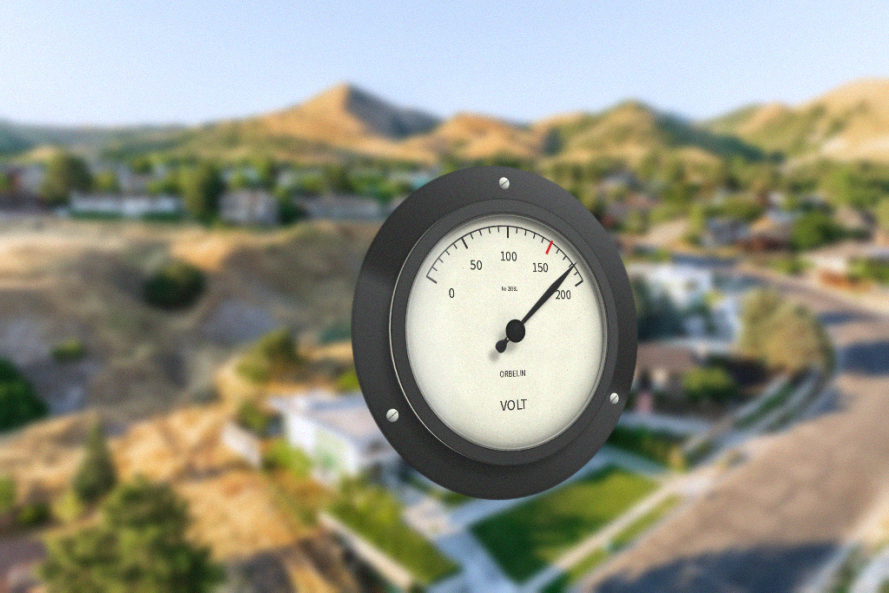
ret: 180,V
